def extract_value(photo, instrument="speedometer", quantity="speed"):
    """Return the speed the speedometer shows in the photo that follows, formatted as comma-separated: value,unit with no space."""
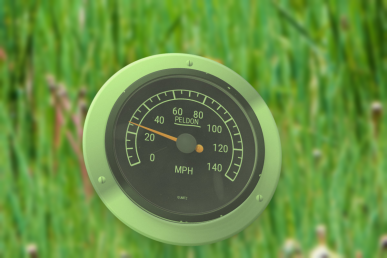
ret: 25,mph
